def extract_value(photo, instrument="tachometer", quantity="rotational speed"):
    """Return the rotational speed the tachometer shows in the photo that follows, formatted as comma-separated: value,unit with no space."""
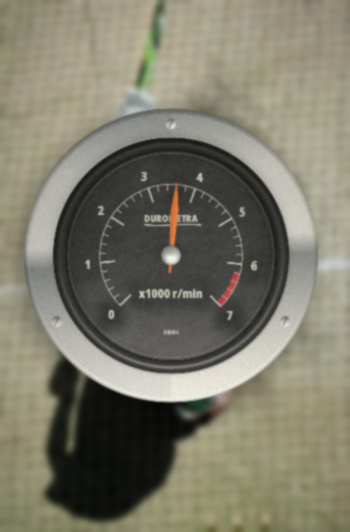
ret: 3600,rpm
